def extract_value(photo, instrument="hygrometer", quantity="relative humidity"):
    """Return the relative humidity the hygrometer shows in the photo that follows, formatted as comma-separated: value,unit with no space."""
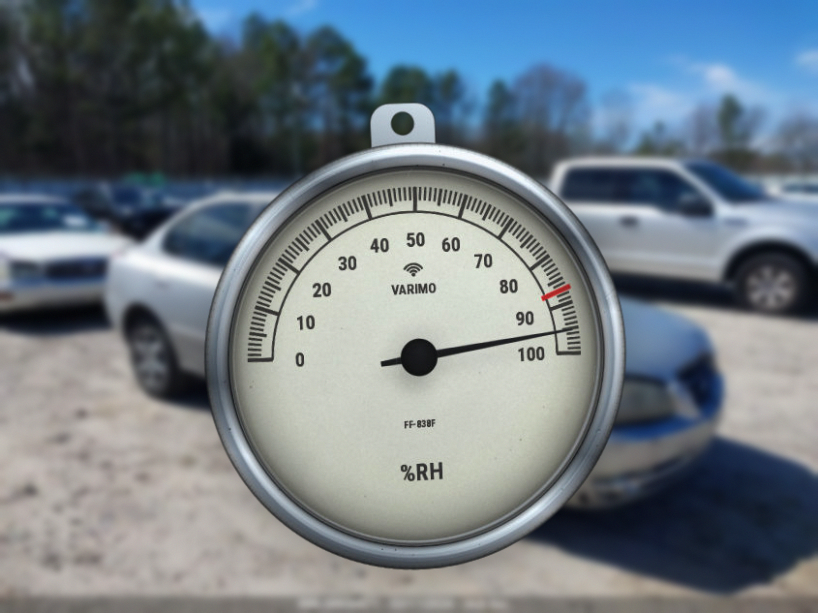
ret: 95,%
